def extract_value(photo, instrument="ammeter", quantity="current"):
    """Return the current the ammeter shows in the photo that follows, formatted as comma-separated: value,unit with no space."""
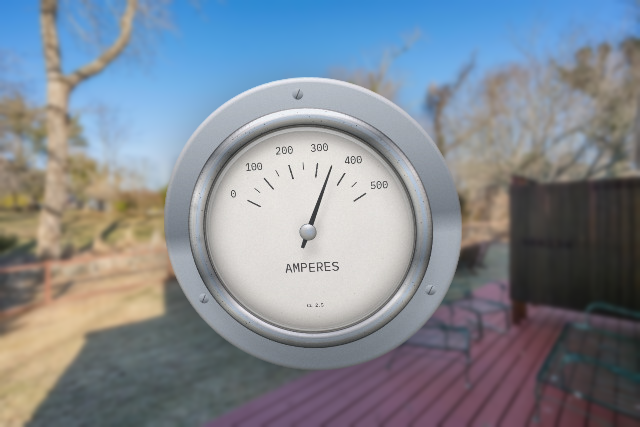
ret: 350,A
